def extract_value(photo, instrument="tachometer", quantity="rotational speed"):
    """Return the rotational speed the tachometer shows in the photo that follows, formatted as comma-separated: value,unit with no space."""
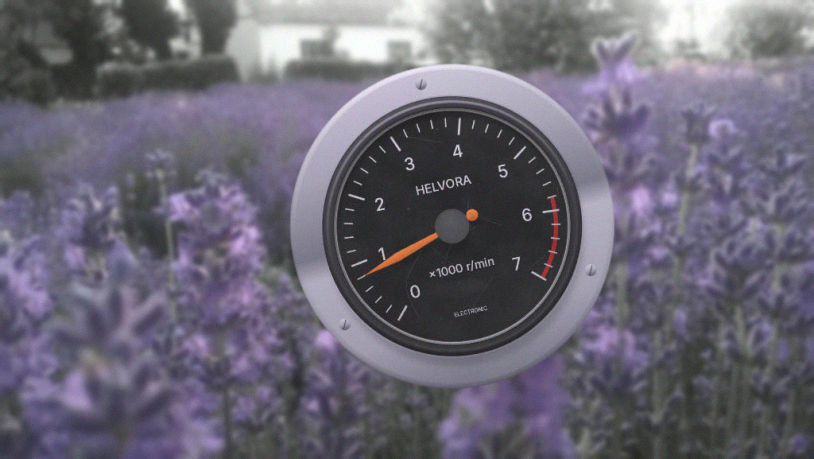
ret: 800,rpm
